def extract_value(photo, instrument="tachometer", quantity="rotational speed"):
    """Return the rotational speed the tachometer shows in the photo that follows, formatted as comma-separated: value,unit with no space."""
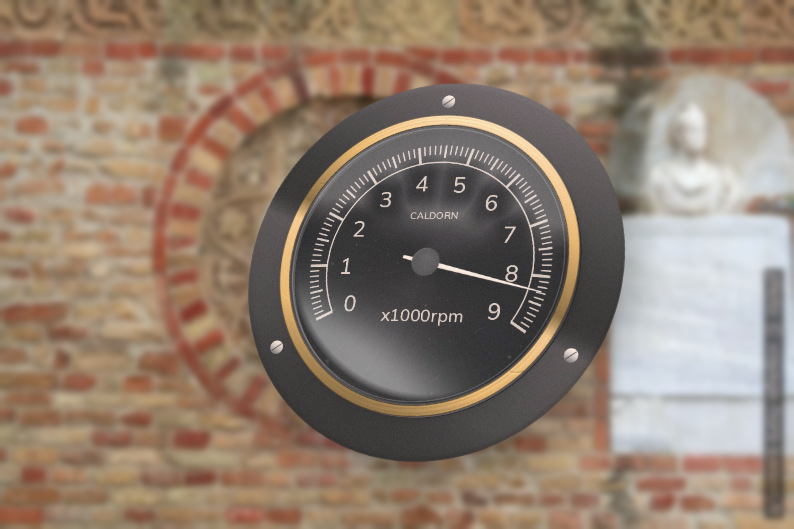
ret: 8300,rpm
